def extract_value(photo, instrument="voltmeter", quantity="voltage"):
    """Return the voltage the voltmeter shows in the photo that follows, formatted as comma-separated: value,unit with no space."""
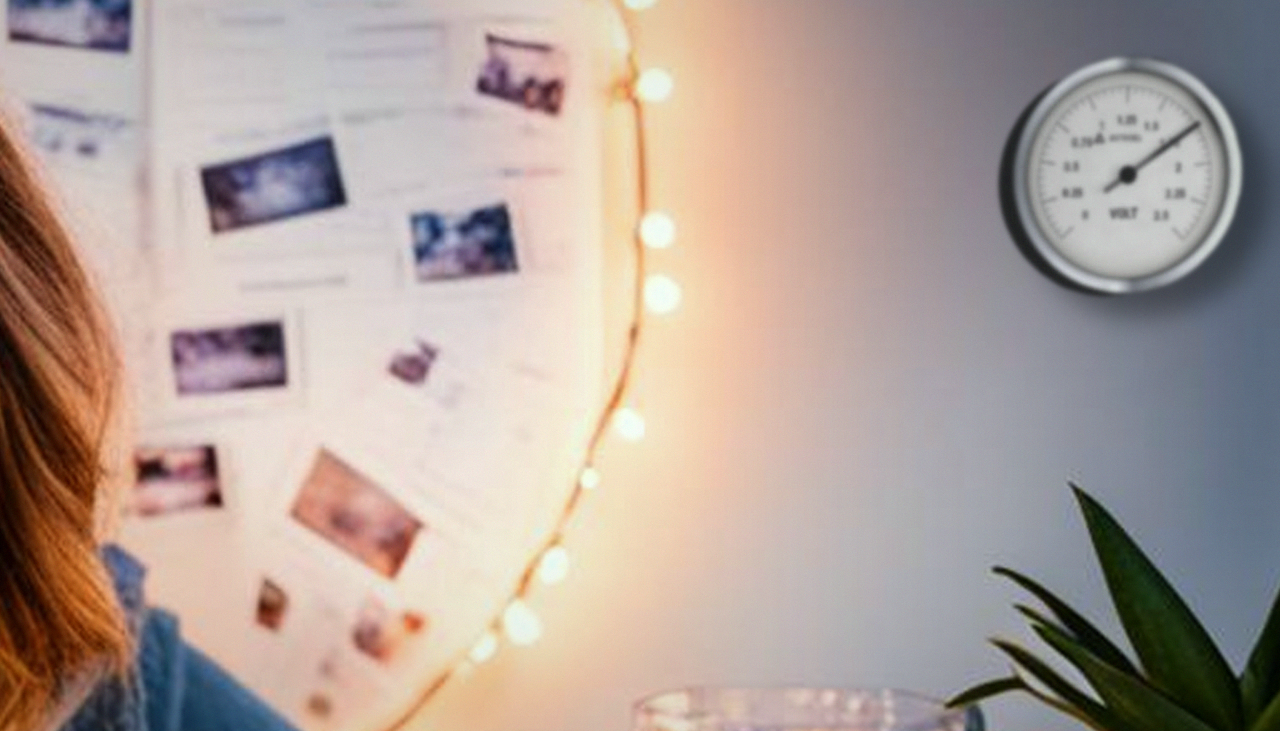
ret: 1.75,V
